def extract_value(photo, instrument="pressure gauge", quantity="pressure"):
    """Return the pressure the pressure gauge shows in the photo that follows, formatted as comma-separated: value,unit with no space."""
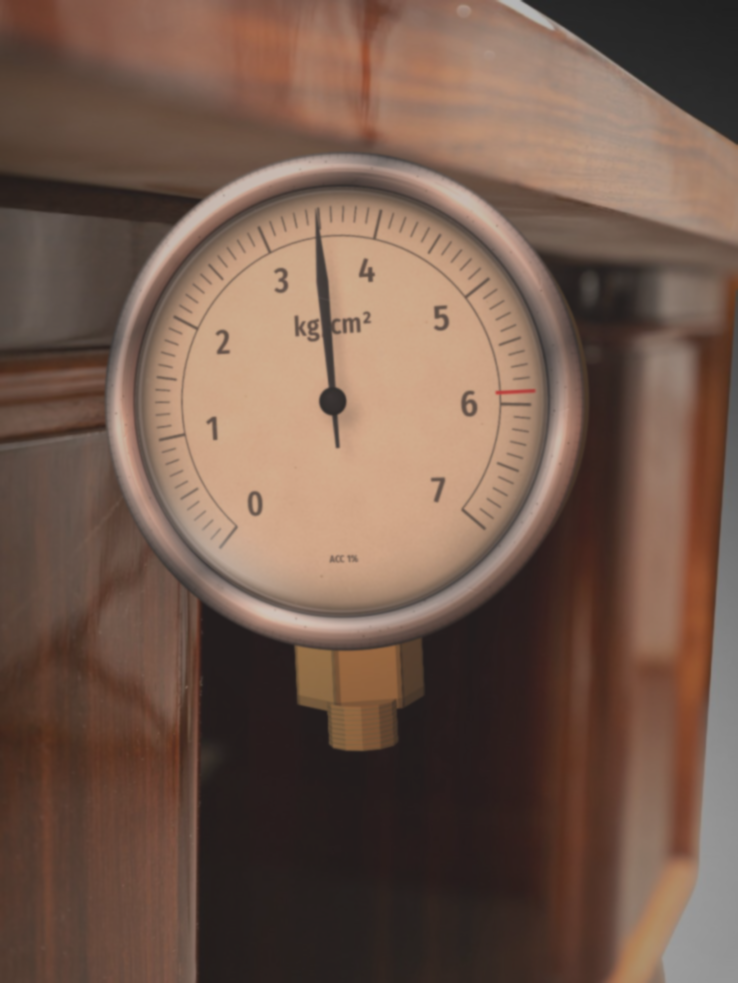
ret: 3.5,kg/cm²
